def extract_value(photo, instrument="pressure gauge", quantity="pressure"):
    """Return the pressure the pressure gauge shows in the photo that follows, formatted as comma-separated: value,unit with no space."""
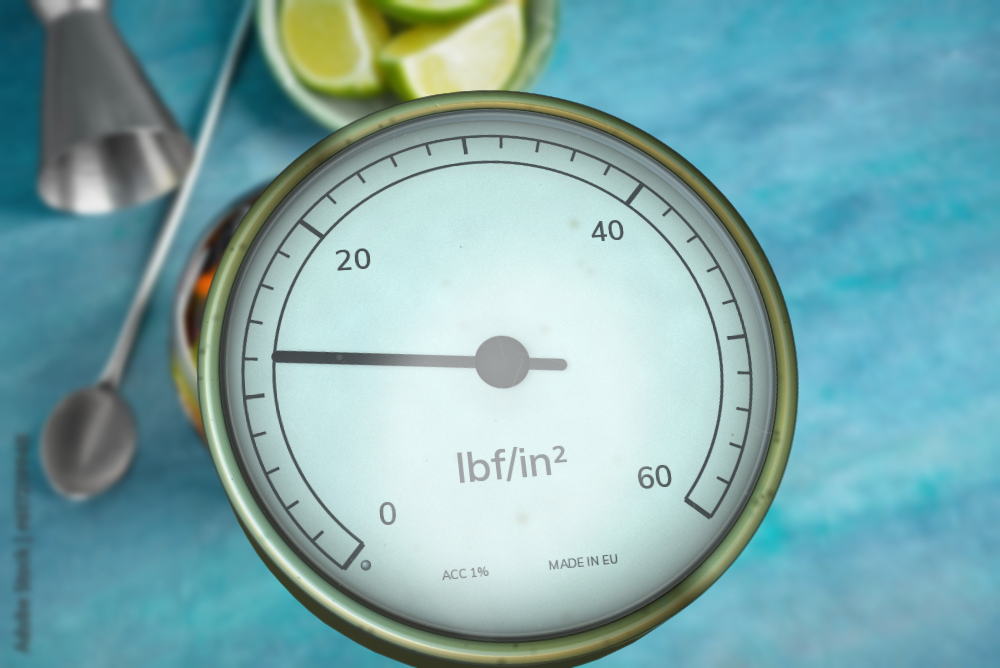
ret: 12,psi
